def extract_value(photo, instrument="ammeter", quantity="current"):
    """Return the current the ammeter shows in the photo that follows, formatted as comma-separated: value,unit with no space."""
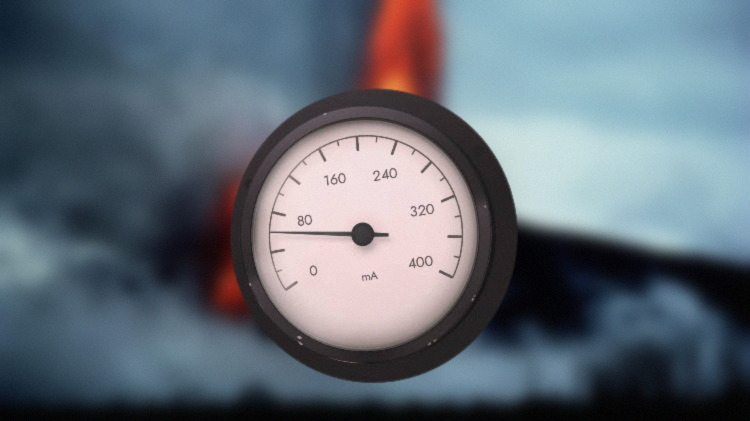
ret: 60,mA
